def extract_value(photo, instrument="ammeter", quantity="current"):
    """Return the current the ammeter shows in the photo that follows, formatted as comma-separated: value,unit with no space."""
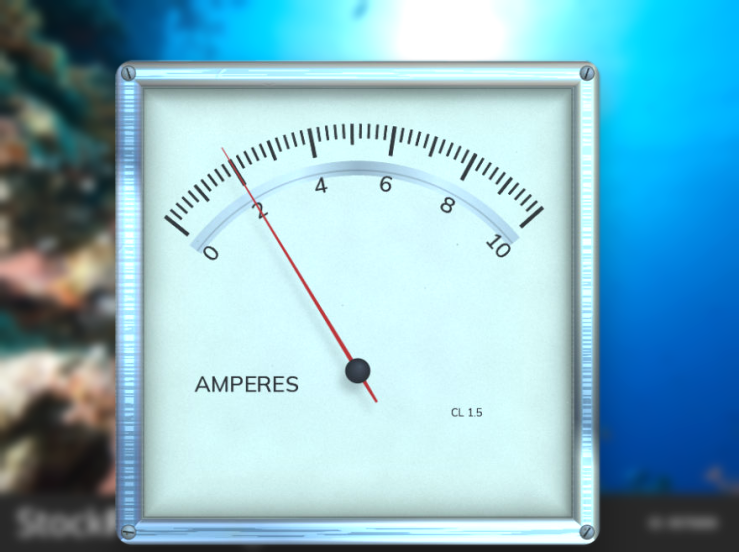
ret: 2,A
